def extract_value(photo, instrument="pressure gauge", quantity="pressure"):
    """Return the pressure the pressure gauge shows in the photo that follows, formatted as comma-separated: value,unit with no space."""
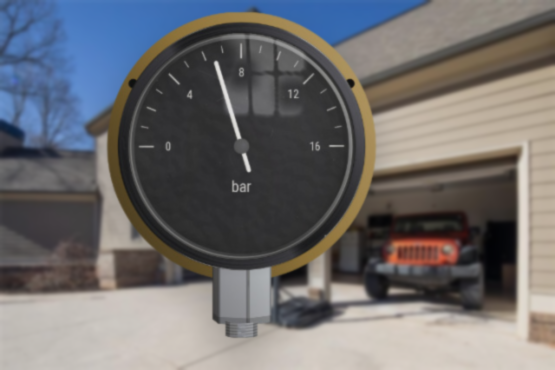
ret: 6.5,bar
